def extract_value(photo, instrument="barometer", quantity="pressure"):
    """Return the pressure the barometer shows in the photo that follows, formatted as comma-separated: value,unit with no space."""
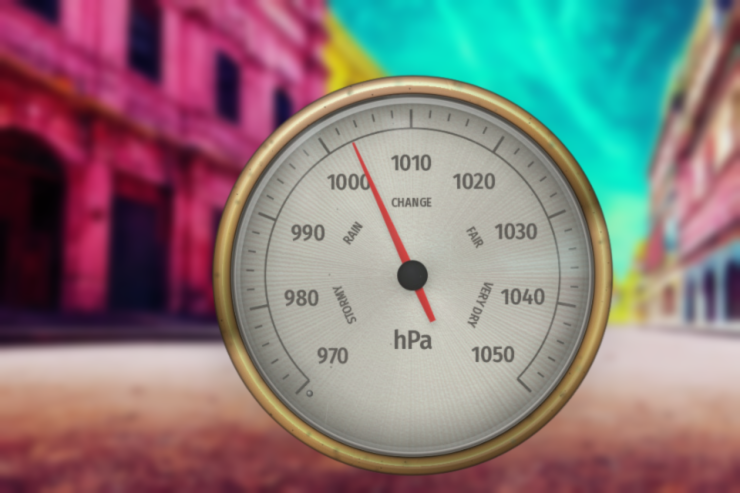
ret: 1003,hPa
